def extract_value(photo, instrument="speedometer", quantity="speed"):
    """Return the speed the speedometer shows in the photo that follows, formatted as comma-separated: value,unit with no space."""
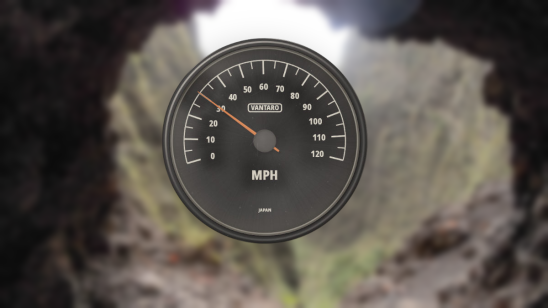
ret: 30,mph
